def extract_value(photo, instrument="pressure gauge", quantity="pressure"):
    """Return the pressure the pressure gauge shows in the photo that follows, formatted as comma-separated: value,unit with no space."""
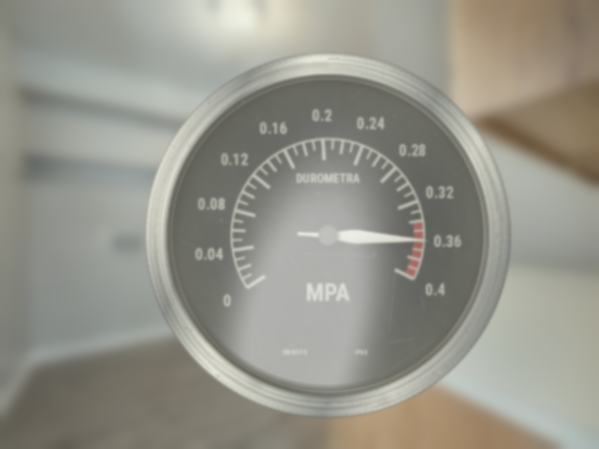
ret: 0.36,MPa
